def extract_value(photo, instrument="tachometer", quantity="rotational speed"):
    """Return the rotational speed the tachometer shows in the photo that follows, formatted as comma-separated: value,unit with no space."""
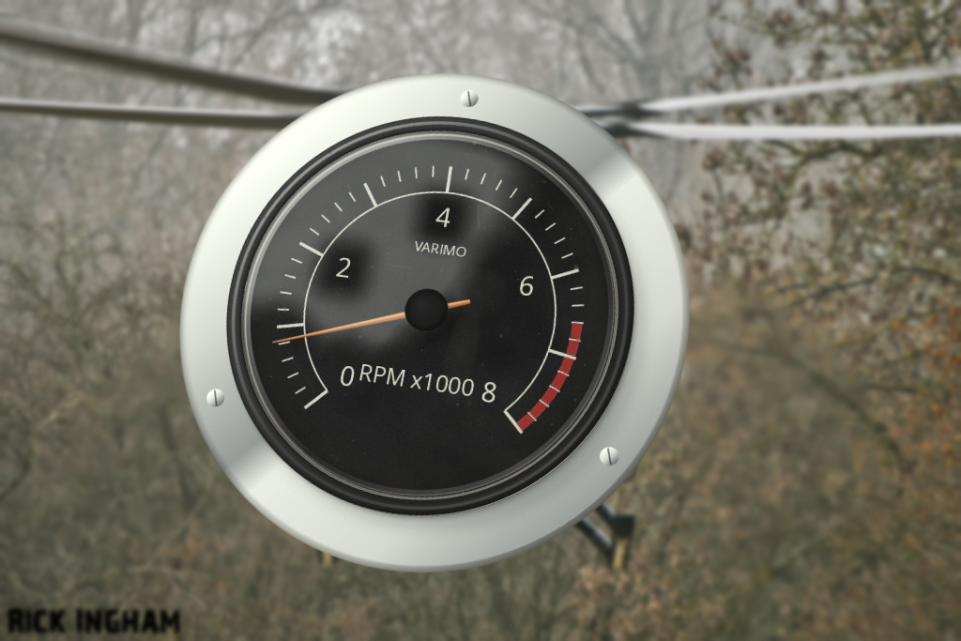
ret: 800,rpm
